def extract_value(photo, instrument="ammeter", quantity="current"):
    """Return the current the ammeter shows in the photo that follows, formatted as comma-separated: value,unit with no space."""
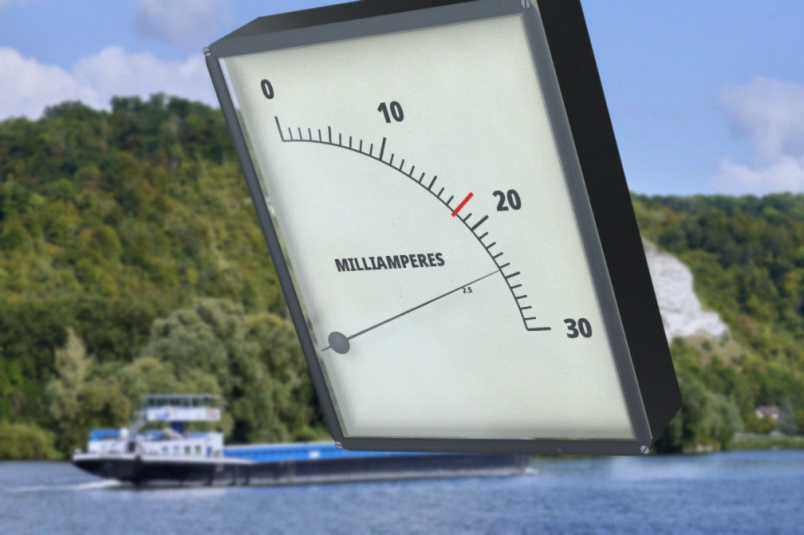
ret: 24,mA
